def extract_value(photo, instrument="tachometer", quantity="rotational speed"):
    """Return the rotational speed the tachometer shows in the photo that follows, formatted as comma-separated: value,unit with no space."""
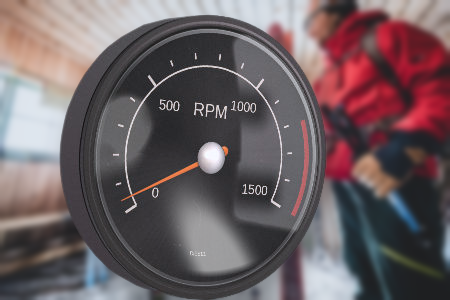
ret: 50,rpm
